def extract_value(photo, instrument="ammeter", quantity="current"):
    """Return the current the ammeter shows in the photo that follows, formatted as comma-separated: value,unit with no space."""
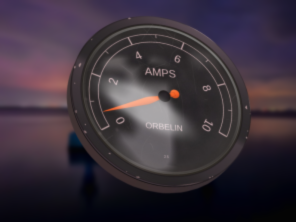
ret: 0.5,A
